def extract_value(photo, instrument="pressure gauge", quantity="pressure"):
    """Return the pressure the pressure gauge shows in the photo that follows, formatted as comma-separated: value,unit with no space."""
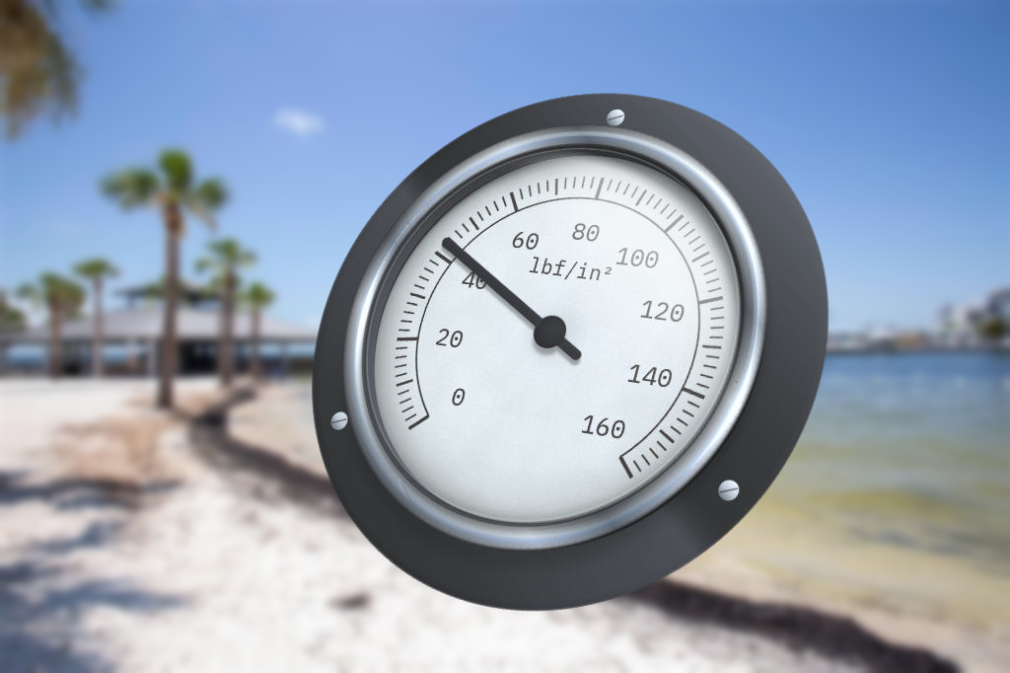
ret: 43,psi
